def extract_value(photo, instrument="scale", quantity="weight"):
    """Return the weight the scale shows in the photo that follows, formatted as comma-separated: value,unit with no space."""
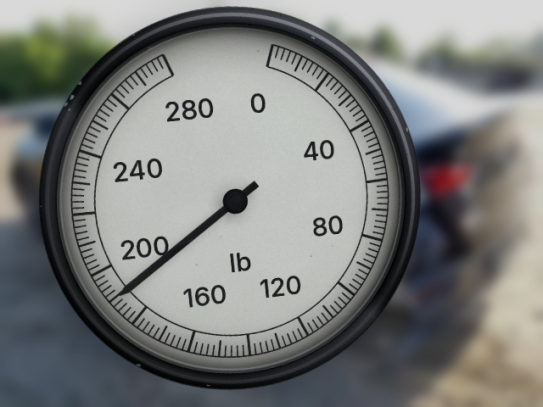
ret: 190,lb
